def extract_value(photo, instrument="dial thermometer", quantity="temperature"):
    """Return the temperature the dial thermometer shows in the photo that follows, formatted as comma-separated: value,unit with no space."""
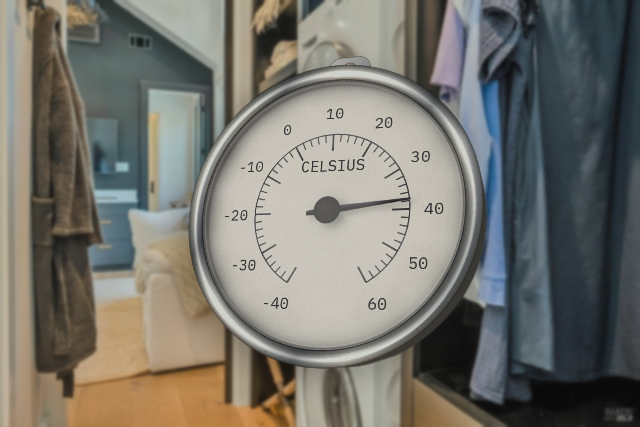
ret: 38,°C
